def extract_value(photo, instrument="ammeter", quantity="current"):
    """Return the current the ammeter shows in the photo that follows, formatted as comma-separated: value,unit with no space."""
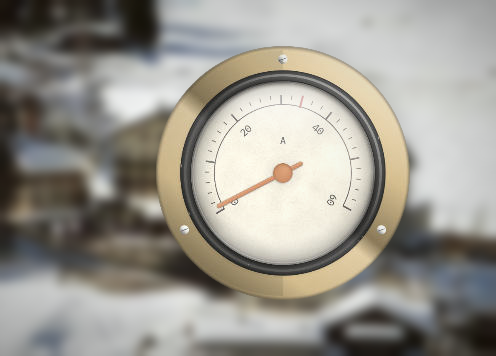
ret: 1,A
